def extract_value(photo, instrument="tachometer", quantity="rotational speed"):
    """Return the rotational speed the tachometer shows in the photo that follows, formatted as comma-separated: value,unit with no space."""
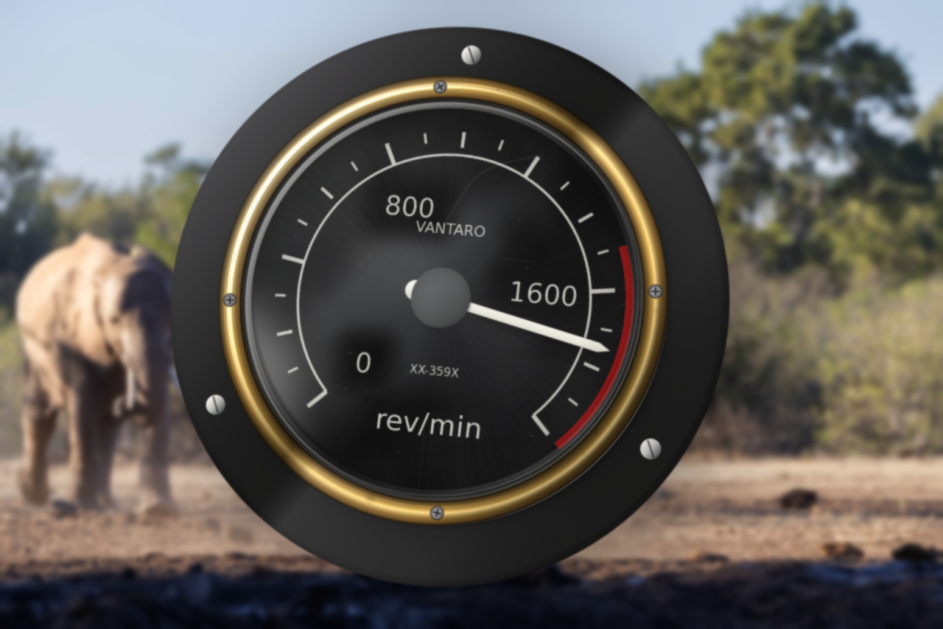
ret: 1750,rpm
